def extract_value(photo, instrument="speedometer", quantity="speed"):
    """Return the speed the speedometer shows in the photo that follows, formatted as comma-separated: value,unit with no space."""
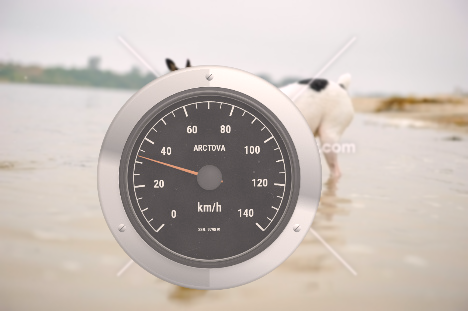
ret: 32.5,km/h
